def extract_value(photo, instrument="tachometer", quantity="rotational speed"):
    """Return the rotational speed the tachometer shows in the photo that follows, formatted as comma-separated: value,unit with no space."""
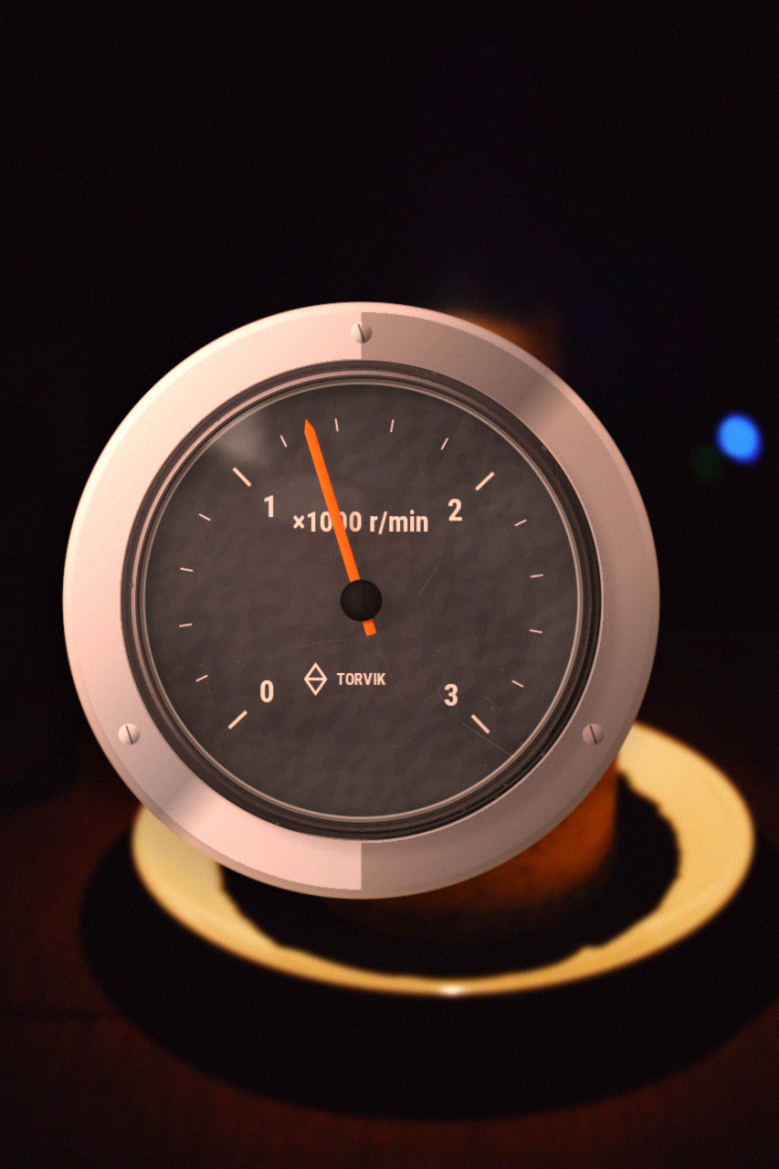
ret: 1300,rpm
